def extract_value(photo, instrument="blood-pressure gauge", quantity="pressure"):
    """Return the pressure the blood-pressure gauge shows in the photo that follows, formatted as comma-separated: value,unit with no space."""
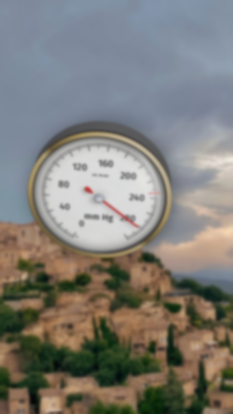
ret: 280,mmHg
